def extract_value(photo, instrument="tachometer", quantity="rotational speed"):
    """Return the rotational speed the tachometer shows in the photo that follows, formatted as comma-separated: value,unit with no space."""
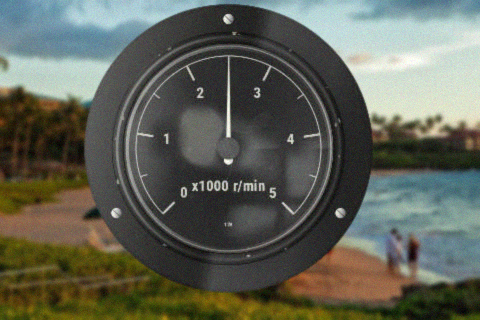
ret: 2500,rpm
